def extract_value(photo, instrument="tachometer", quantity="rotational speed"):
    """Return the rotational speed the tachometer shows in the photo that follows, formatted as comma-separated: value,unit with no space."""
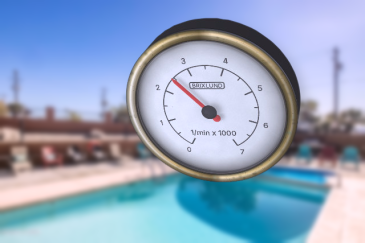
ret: 2500,rpm
